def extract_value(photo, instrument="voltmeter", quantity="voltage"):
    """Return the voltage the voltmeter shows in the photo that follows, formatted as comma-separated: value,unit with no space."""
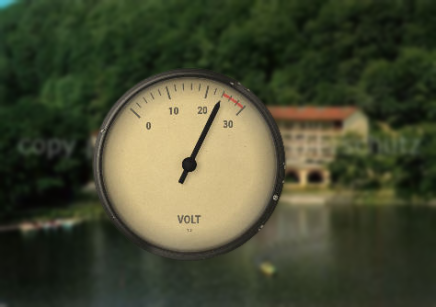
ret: 24,V
